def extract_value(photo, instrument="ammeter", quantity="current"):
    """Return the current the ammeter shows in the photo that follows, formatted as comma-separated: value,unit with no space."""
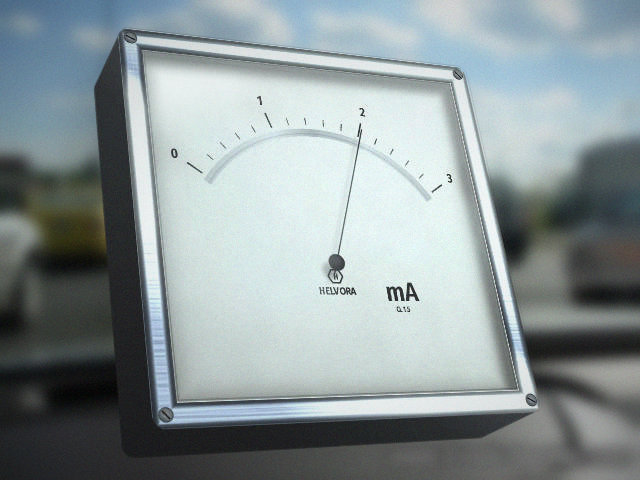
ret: 2,mA
